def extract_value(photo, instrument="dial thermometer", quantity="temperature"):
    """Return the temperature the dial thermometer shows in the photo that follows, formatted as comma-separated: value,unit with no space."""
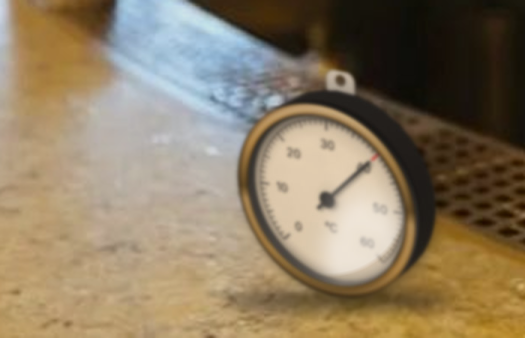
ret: 40,°C
